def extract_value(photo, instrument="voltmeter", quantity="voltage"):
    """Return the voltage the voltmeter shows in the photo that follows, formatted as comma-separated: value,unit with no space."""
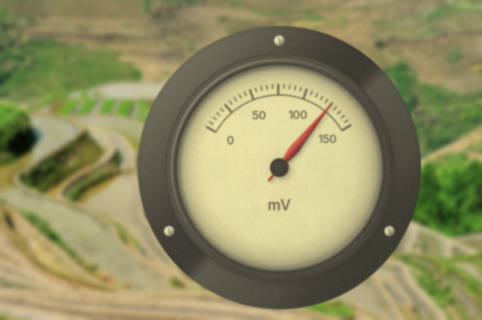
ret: 125,mV
